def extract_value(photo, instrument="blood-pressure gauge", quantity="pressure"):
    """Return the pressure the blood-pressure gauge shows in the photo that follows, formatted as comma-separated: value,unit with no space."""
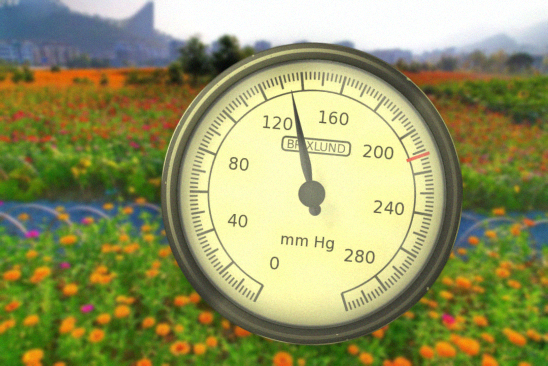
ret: 134,mmHg
